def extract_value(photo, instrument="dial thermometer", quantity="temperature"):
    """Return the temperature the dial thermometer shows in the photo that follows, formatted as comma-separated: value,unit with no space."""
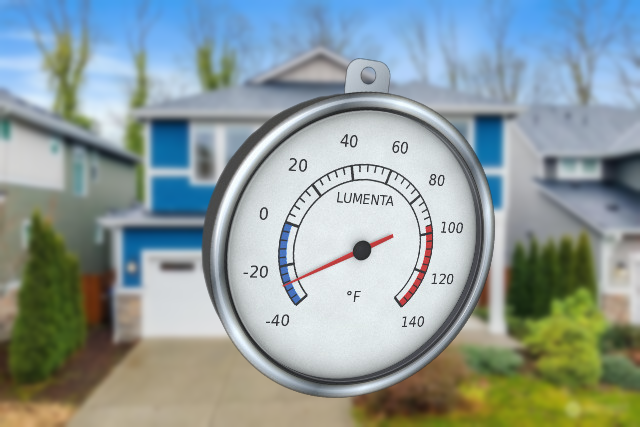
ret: -28,°F
